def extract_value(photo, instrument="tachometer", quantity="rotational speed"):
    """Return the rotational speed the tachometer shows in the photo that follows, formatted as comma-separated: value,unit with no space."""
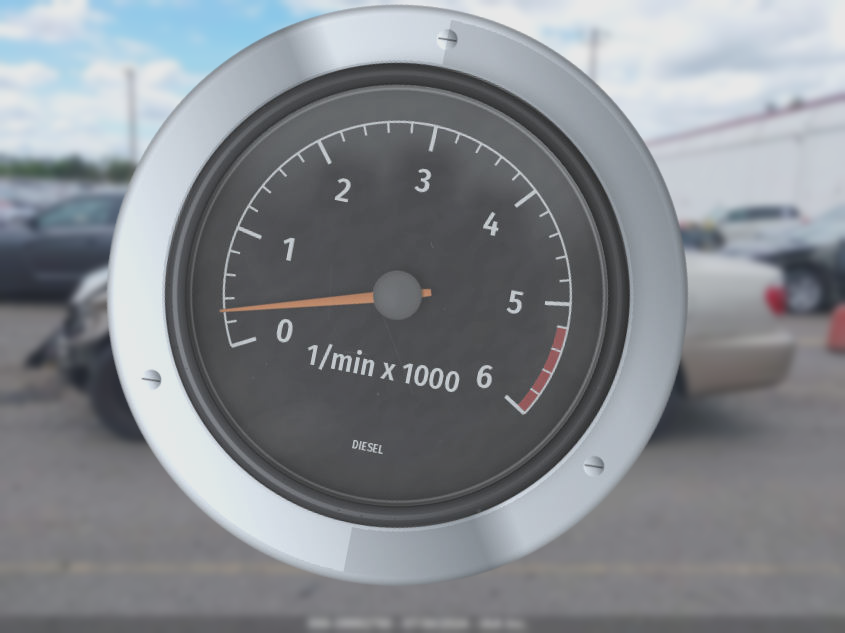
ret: 300,rpm
